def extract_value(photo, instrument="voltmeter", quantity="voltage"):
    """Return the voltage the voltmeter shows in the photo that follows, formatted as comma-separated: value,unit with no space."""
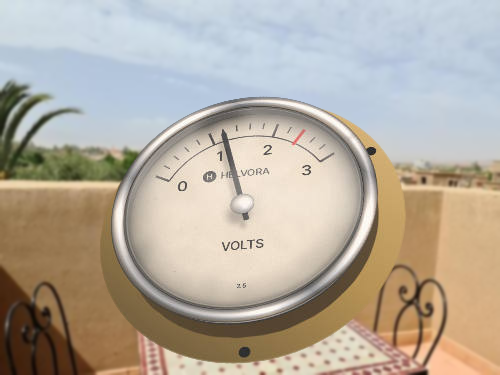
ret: 1.2,V
